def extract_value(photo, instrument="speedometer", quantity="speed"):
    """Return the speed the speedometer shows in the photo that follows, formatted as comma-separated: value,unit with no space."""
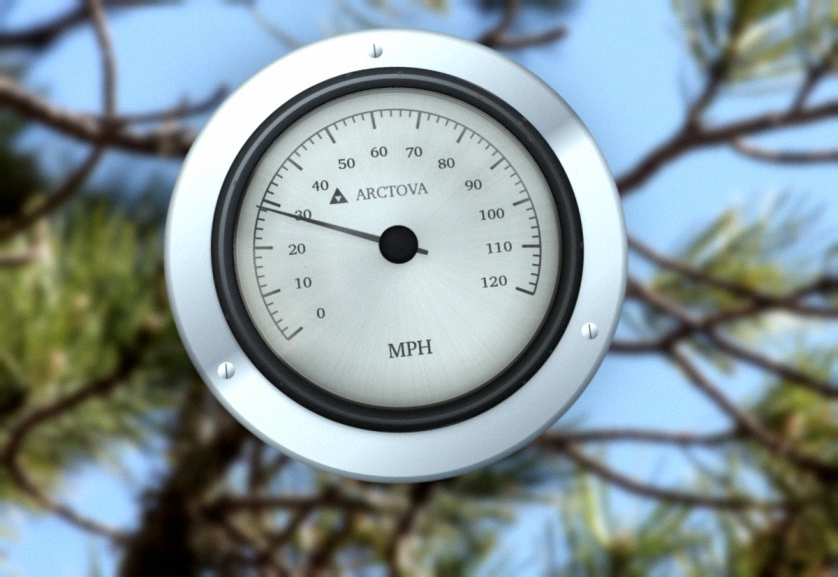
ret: 28,mph
